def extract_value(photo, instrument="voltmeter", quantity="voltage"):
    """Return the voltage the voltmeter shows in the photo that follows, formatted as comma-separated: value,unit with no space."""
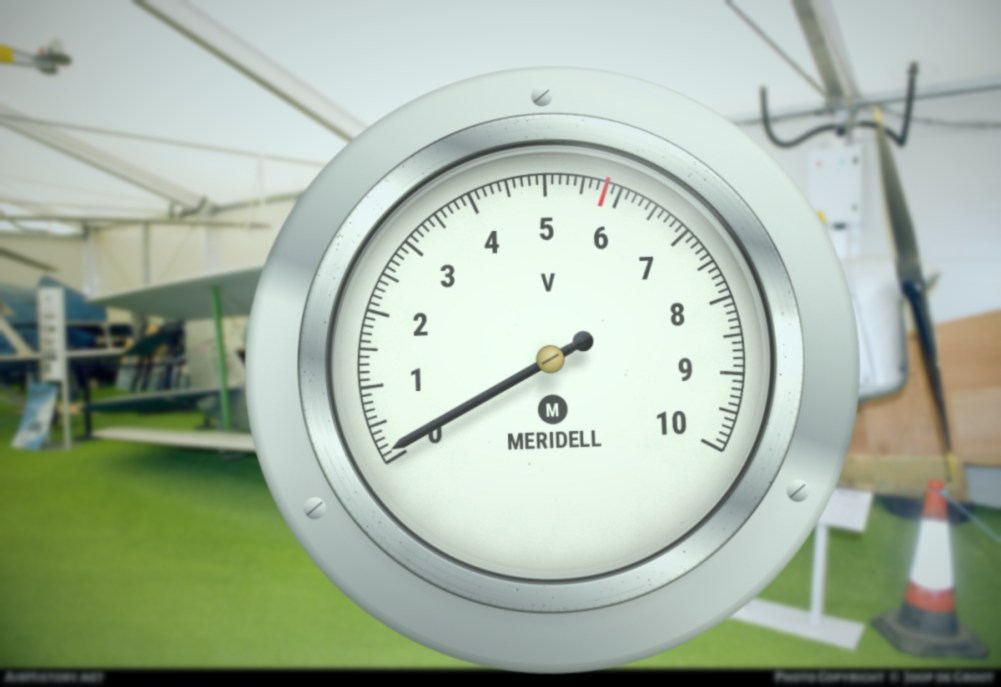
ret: 0.1,V
